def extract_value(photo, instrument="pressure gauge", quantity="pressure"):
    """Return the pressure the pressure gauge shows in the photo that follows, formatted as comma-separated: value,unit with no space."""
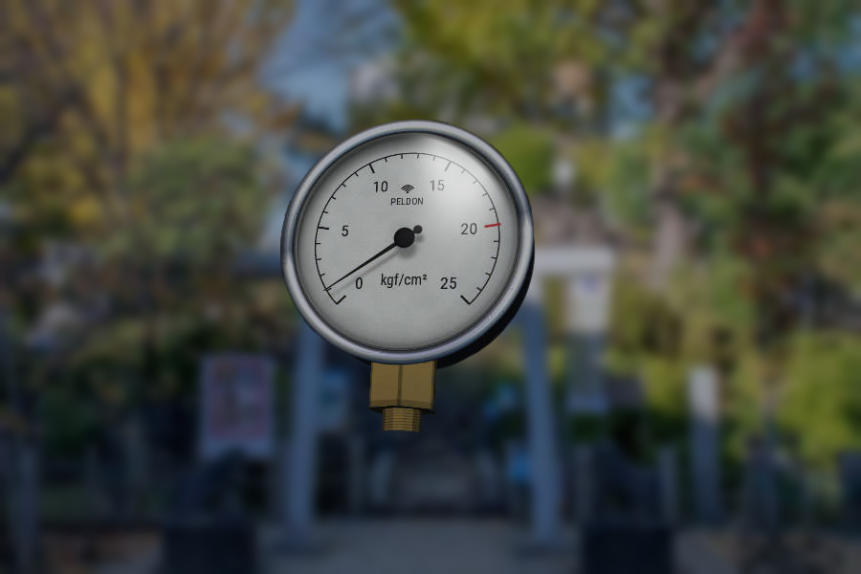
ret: 1,kg/cm²
